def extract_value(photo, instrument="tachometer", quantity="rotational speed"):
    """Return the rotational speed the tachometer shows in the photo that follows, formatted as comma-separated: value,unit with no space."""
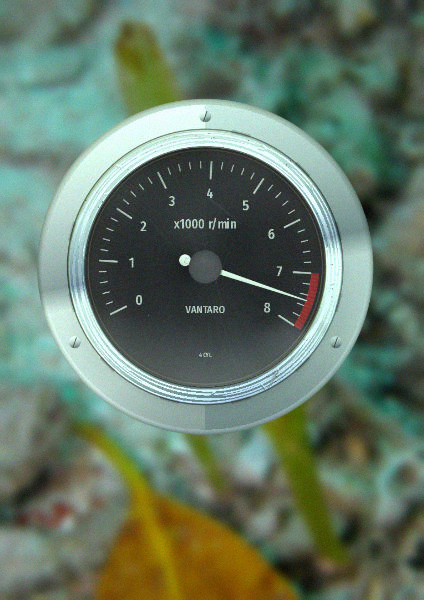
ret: 7500,rpm
